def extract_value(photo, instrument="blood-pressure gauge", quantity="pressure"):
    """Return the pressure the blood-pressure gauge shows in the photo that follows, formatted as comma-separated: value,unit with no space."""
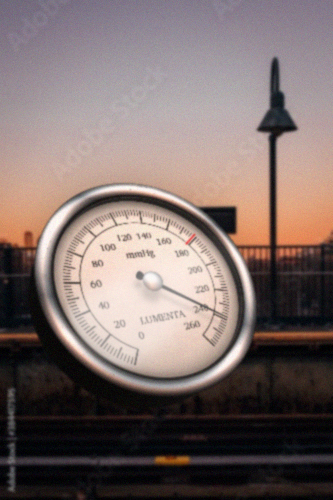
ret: 240,mmHg
